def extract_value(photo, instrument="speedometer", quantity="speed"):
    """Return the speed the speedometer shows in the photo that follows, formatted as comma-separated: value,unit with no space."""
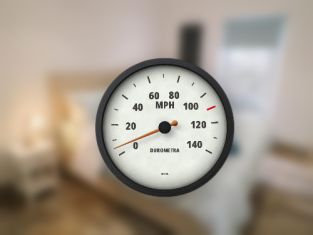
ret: 5,mph
